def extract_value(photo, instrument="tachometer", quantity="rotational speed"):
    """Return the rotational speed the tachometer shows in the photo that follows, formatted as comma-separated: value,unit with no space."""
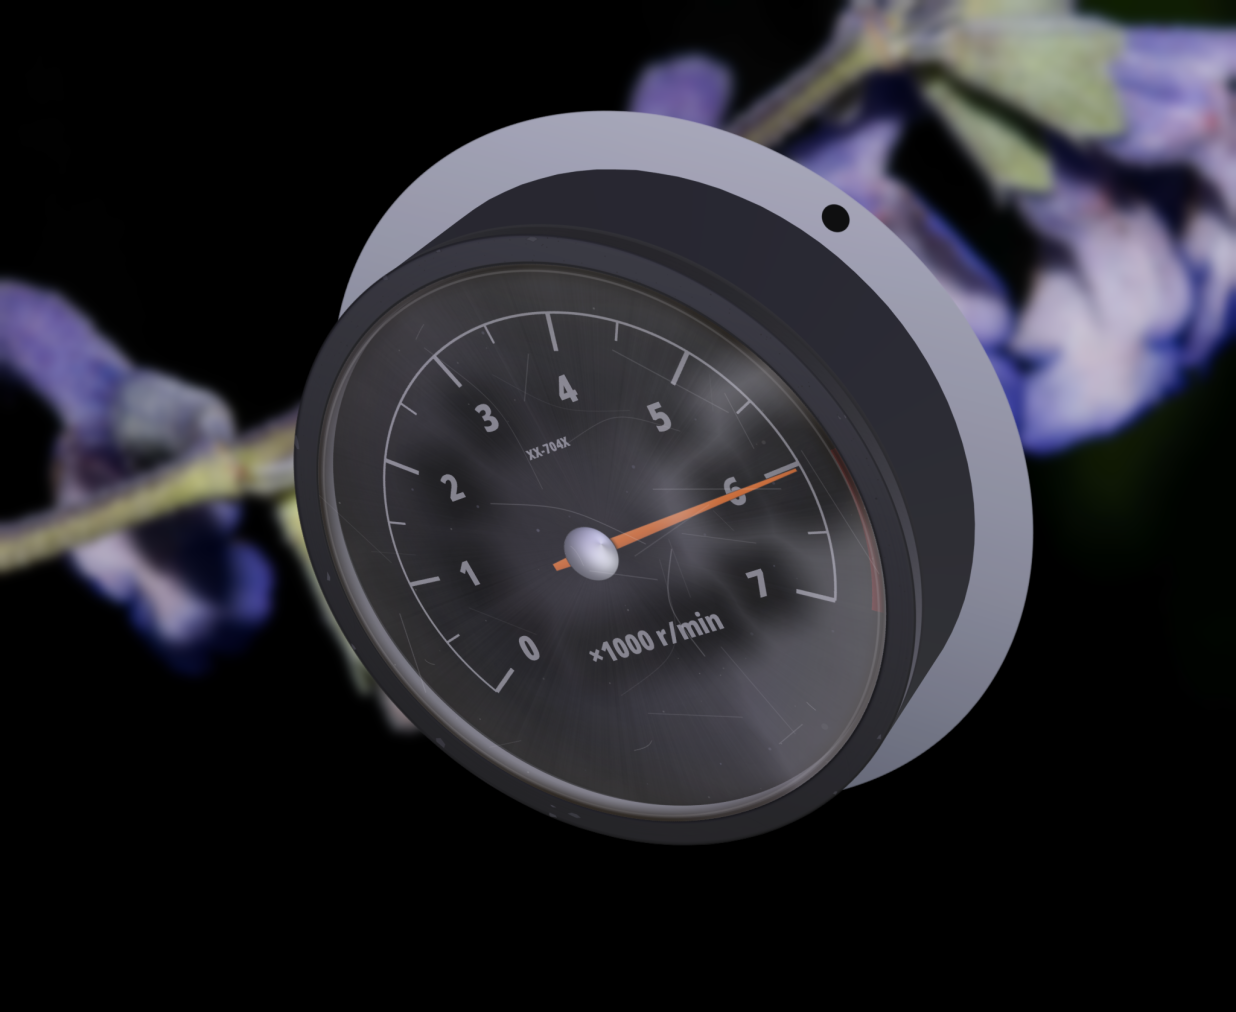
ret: 6000,rpm
